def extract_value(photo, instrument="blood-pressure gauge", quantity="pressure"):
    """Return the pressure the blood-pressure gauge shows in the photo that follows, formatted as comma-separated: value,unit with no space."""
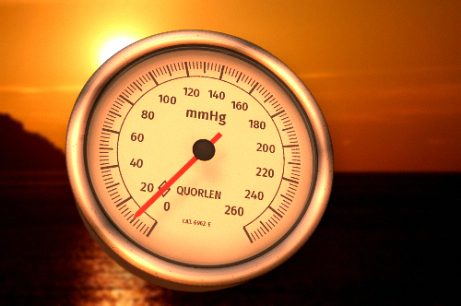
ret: 10,mmHg
